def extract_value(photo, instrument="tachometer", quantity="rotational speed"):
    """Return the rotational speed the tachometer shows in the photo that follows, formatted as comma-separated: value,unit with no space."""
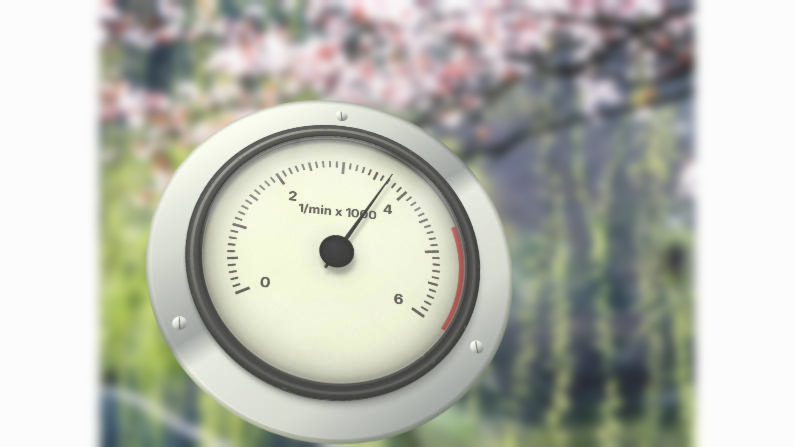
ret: 3700,rpm
